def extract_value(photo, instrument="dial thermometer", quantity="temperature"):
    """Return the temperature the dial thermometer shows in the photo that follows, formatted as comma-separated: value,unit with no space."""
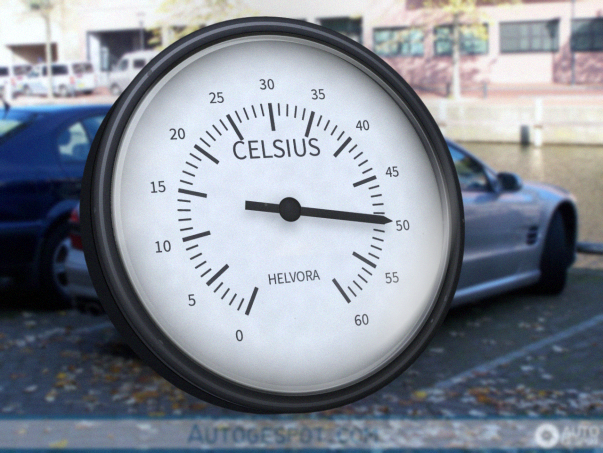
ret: 50,°C
